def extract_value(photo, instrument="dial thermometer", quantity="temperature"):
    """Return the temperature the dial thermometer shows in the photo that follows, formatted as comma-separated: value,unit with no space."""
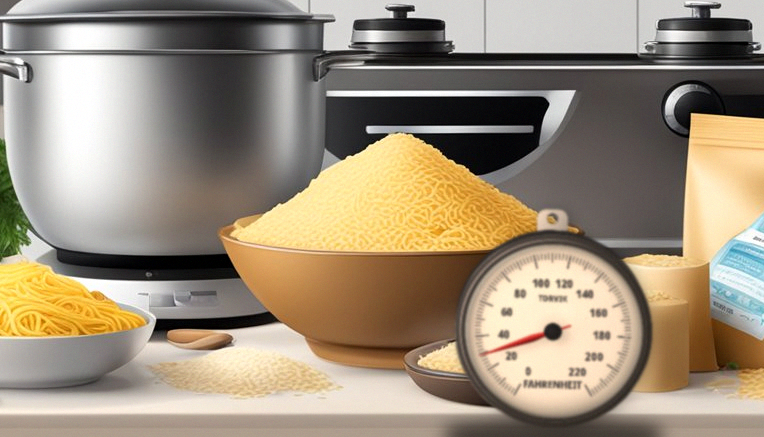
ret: 30,°F
